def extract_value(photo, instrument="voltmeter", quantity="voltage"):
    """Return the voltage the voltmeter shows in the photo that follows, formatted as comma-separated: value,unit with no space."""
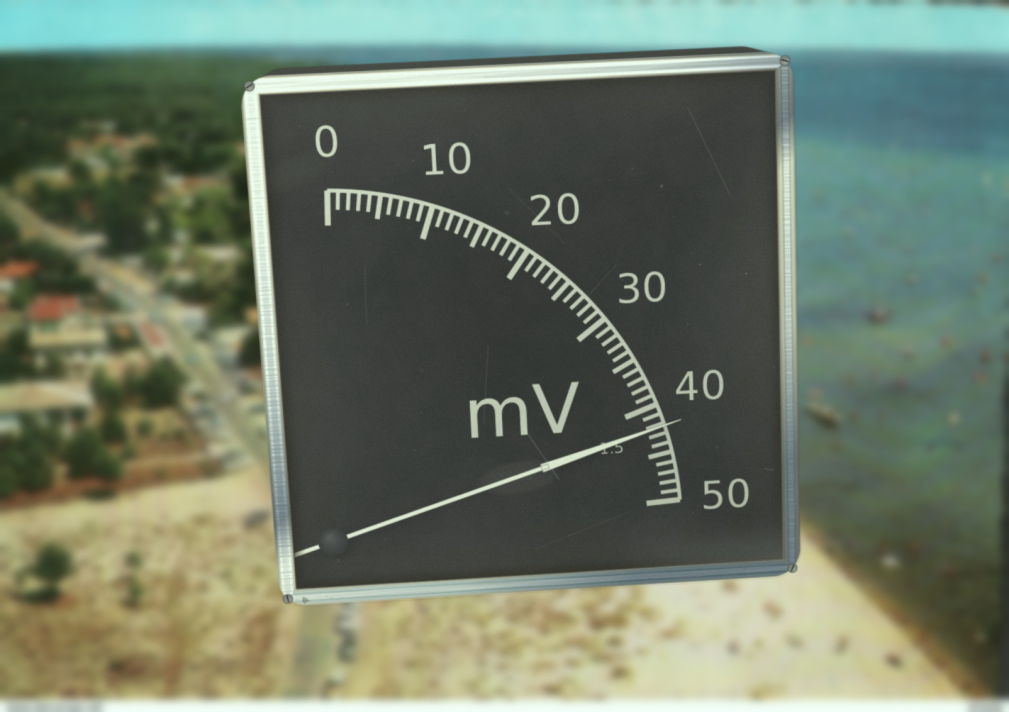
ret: 42,mV
